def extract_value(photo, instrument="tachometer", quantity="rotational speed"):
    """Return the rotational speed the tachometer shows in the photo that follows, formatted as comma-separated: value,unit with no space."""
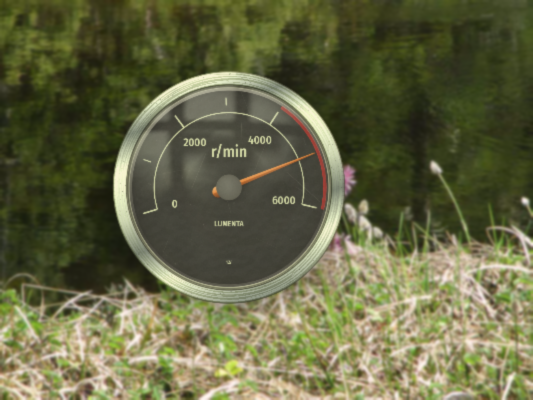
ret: 5000,rpm
